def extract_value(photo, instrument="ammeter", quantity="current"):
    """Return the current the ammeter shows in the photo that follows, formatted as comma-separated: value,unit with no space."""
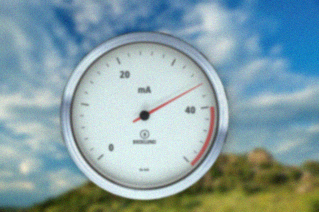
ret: 36,mA
